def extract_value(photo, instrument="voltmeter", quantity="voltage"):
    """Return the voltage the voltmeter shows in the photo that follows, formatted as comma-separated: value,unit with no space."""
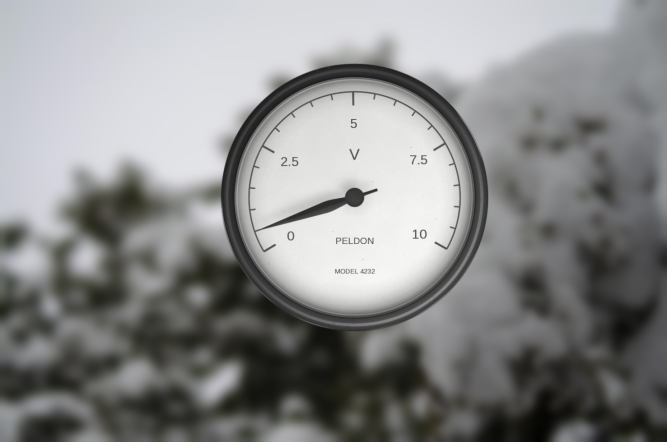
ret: 0.5,V
